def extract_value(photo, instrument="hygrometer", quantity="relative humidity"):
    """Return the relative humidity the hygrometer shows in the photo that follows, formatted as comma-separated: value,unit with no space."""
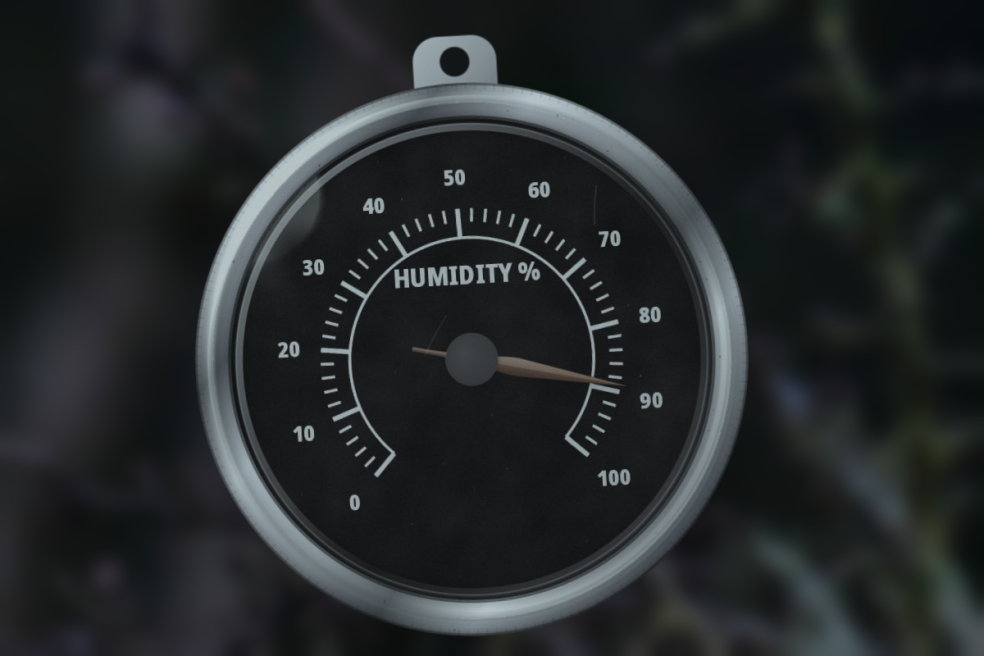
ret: 89,%
